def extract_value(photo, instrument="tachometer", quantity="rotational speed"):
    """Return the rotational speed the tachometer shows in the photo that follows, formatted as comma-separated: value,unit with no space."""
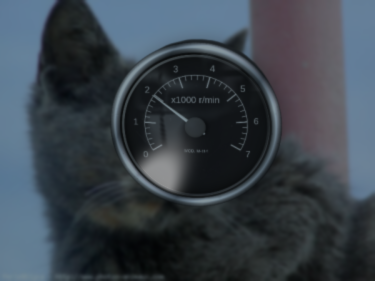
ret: 2000,rpm
